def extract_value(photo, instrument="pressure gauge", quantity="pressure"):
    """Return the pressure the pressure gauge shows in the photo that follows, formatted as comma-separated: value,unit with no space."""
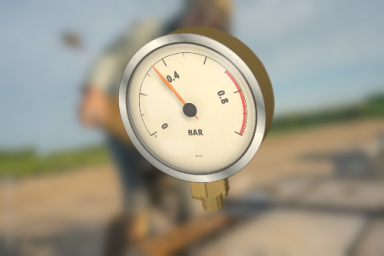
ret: 0.35,bar
